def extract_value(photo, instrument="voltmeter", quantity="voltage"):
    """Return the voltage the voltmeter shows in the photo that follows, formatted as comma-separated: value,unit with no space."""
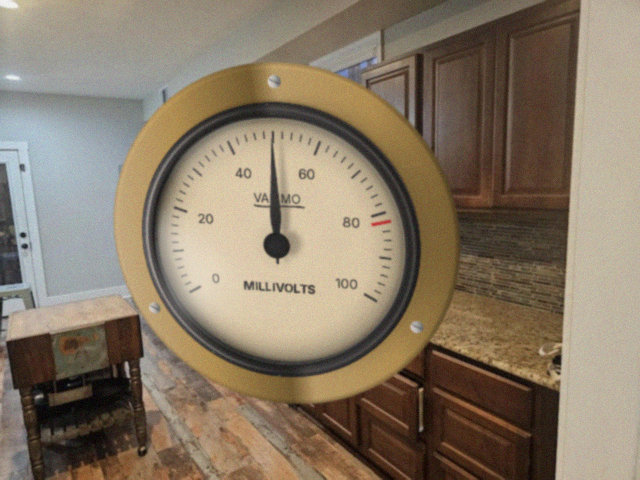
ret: 50,mV
